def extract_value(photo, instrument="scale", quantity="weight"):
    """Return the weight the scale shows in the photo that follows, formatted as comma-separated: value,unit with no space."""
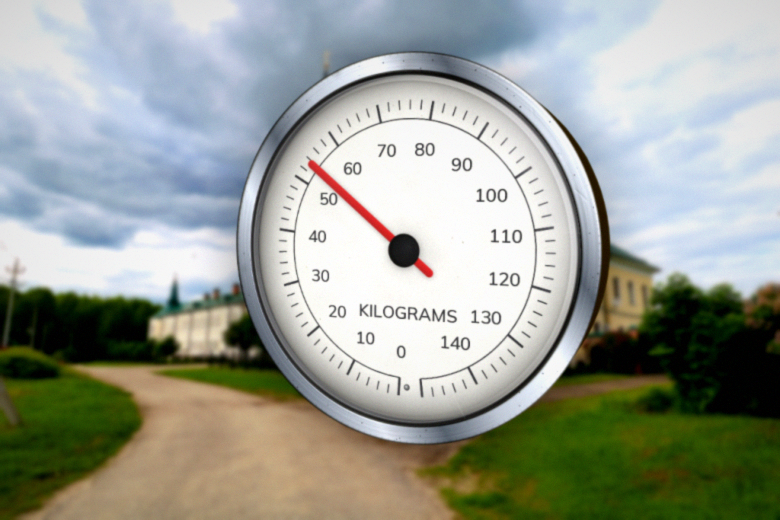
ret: 54,kg
